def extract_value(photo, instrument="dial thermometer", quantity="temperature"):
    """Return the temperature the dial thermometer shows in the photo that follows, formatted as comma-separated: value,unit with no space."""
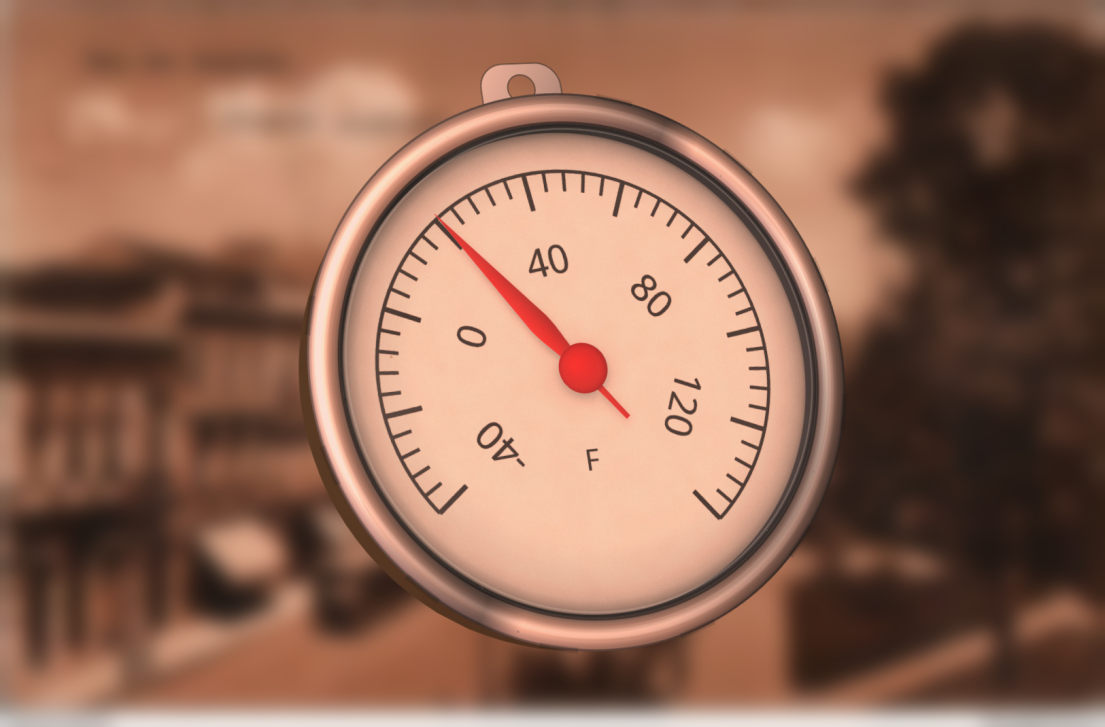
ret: 20,°F
